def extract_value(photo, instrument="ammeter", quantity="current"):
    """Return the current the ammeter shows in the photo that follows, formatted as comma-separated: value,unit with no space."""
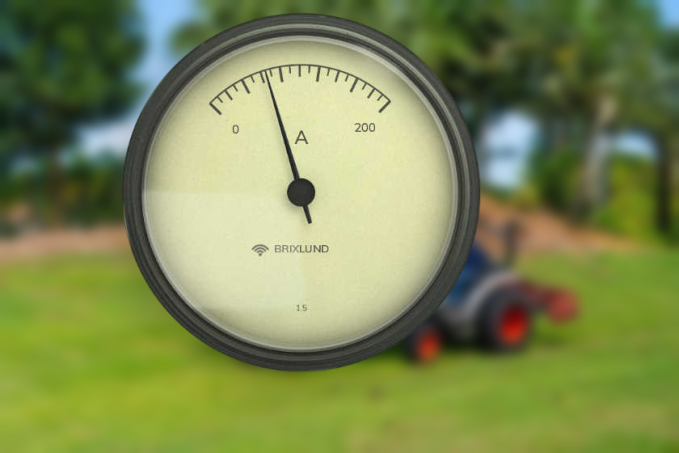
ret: 65,A
